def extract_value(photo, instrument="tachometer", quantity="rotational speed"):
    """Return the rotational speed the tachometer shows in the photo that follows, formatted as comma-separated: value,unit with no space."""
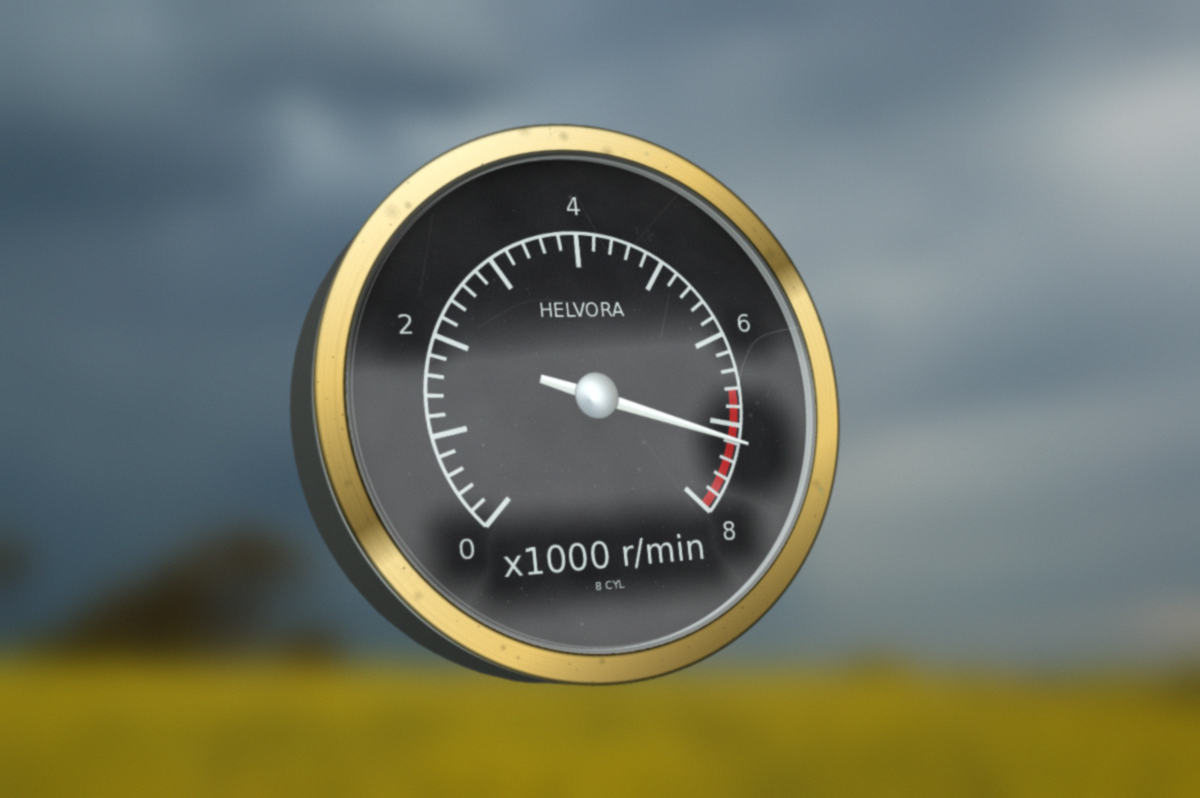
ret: 7200,rpm
